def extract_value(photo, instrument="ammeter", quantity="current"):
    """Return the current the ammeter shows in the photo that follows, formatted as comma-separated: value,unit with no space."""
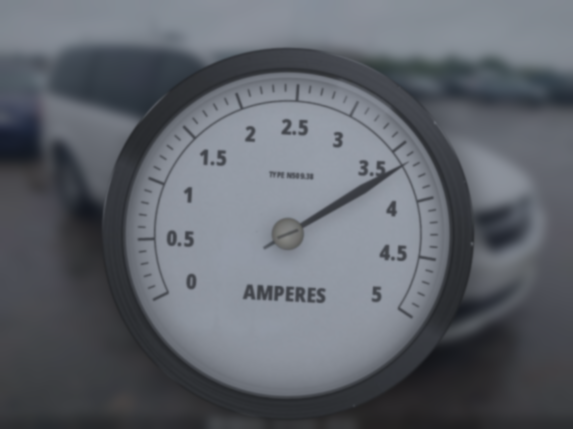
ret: 3.65,A
